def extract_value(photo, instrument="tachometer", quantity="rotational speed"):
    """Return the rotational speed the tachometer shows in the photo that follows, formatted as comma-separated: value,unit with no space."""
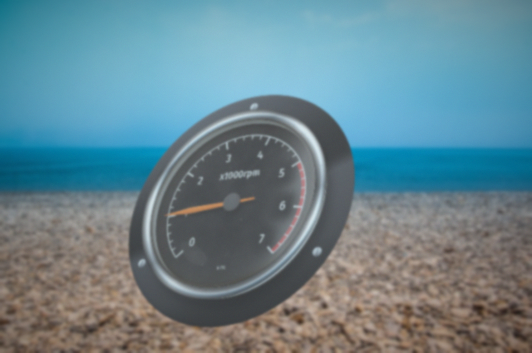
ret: 1000,rpm
